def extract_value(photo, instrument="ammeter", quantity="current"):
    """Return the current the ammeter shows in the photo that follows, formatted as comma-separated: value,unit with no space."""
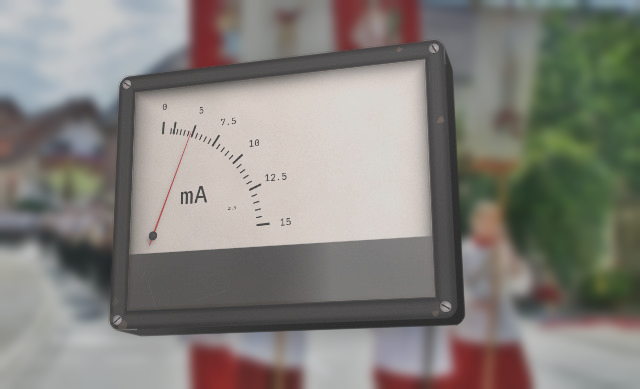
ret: 5,mA
